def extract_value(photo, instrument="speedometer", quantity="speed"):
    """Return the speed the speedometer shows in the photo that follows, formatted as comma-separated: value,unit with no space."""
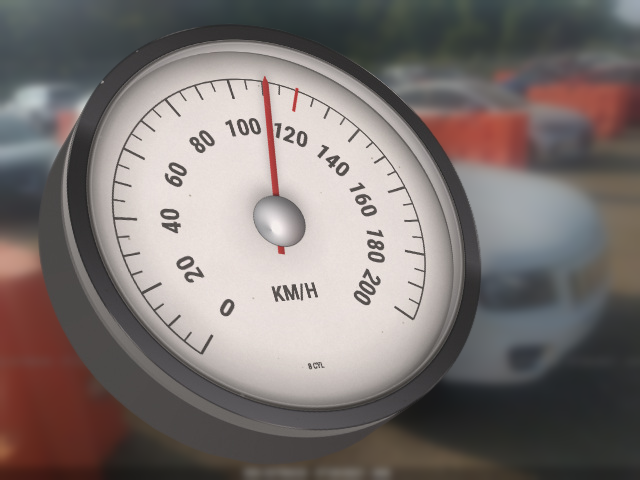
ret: 110,km/h
